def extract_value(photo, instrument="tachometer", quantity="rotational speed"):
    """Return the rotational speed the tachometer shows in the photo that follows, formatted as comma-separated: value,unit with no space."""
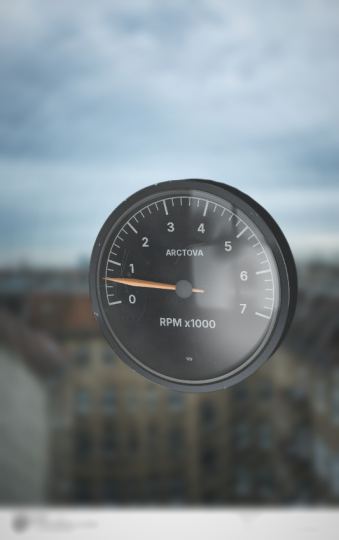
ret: 600,rpm
